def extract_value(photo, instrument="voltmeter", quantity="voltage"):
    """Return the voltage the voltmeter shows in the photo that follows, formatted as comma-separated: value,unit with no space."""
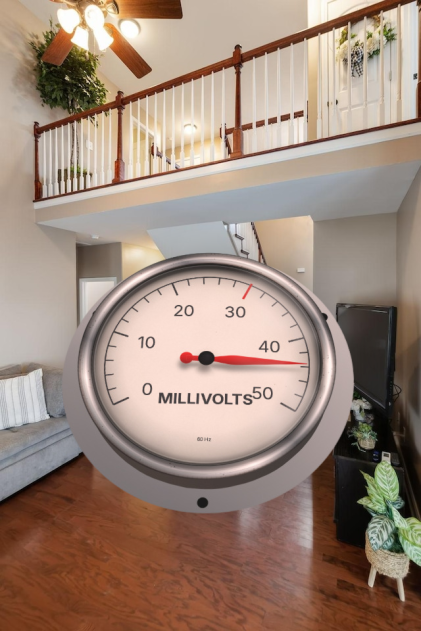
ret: 44,mV
